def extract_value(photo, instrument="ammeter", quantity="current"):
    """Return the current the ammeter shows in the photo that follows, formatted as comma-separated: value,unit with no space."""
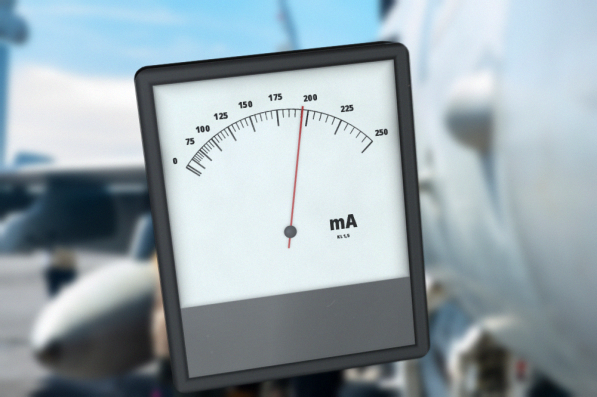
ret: 195,mA
